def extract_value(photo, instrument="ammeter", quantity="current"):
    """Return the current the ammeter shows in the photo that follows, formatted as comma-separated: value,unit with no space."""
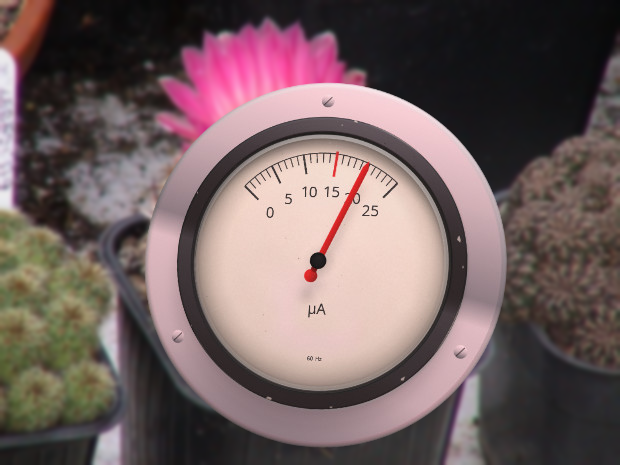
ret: 20,µA
